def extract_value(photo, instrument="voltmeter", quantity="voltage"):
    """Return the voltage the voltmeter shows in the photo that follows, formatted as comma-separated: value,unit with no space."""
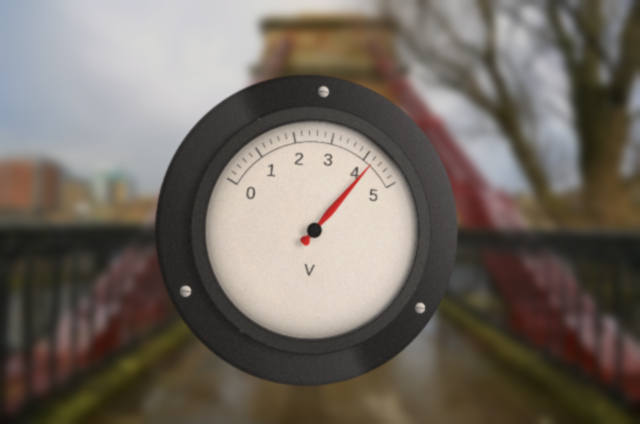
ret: 4.2,V
